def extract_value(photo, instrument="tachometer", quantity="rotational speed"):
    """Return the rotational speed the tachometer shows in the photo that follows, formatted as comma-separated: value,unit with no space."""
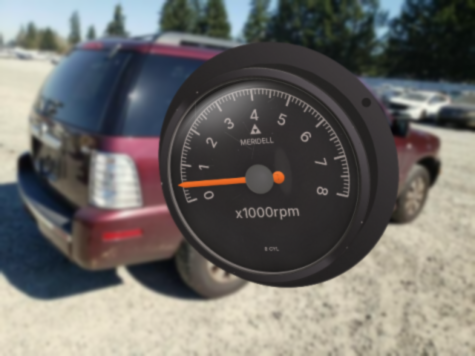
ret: 500,rpm
